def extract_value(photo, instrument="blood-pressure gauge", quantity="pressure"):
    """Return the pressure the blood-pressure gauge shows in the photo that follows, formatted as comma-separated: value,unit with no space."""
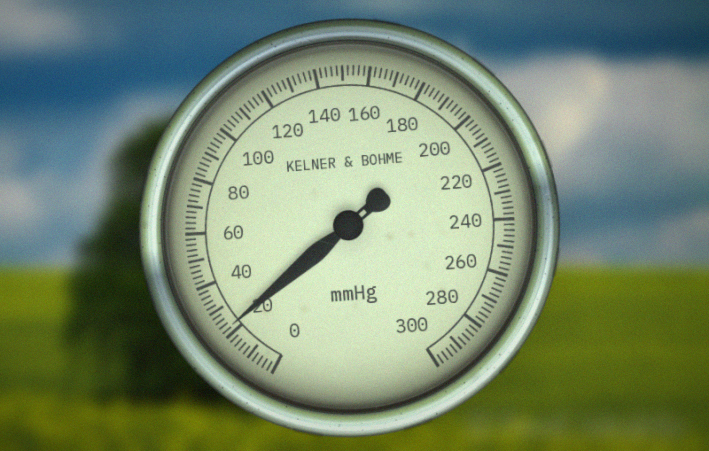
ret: 22,mmHg
